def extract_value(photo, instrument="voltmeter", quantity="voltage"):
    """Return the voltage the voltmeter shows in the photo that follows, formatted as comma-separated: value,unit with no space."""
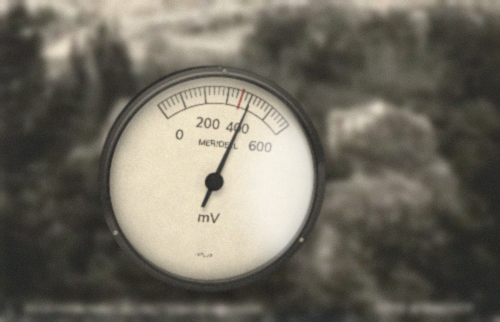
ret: 400,mV
